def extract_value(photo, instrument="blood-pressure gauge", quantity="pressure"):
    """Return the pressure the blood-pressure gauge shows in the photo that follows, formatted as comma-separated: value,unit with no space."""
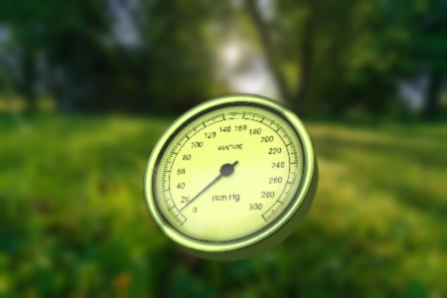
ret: 10,mmHg
